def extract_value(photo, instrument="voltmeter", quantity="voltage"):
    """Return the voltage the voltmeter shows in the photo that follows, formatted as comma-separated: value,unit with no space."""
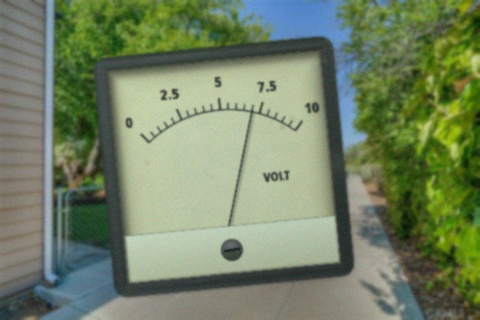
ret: 7,V
